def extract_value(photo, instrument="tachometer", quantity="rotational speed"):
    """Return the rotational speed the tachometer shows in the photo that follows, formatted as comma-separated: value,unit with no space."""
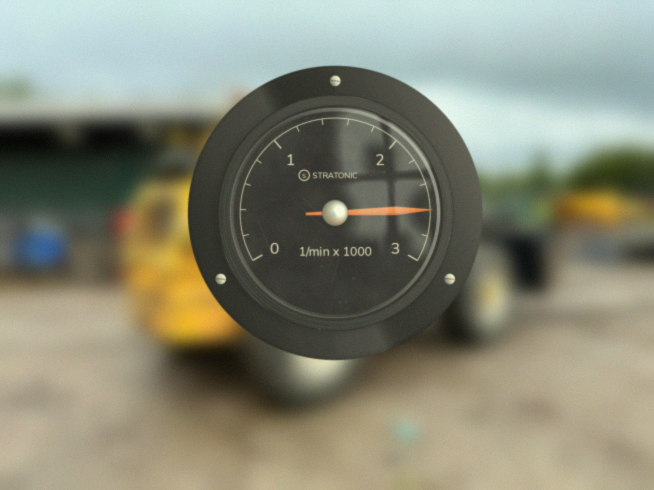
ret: 2600,rpm
